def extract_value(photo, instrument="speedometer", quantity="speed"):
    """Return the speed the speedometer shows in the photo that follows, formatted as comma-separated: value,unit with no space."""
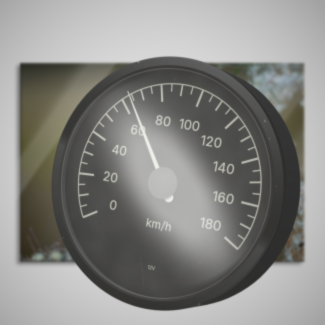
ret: 65,km/h
